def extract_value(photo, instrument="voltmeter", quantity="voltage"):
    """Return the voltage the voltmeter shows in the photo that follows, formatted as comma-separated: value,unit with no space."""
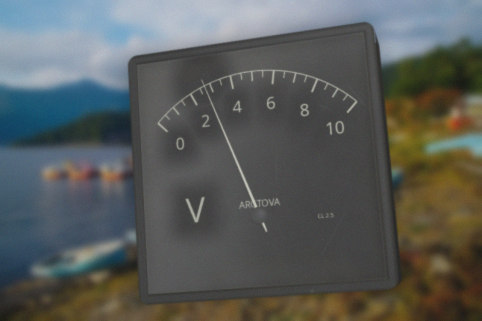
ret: 2.75,V
